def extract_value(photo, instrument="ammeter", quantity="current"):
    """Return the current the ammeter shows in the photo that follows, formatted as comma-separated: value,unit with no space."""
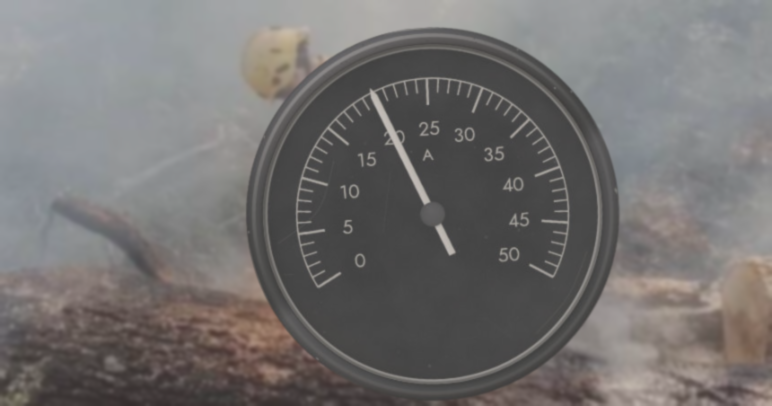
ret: 20,A
